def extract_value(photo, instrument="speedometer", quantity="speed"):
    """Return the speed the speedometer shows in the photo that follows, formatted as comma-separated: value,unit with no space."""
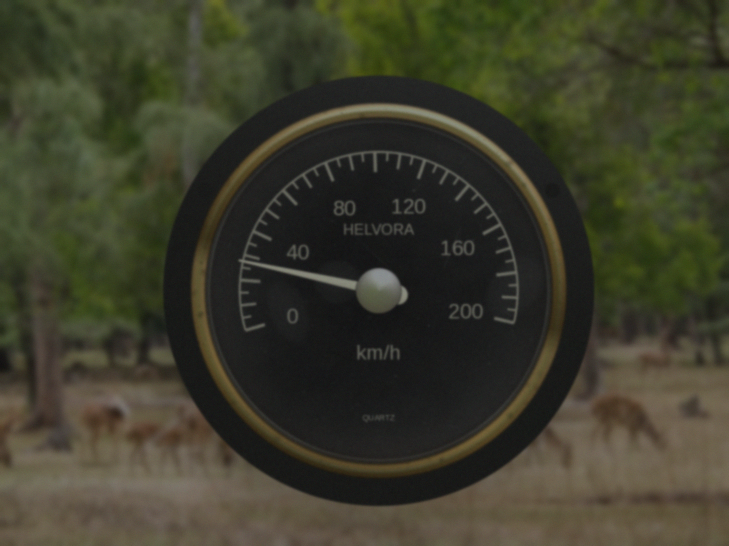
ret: 27.5,km/h
